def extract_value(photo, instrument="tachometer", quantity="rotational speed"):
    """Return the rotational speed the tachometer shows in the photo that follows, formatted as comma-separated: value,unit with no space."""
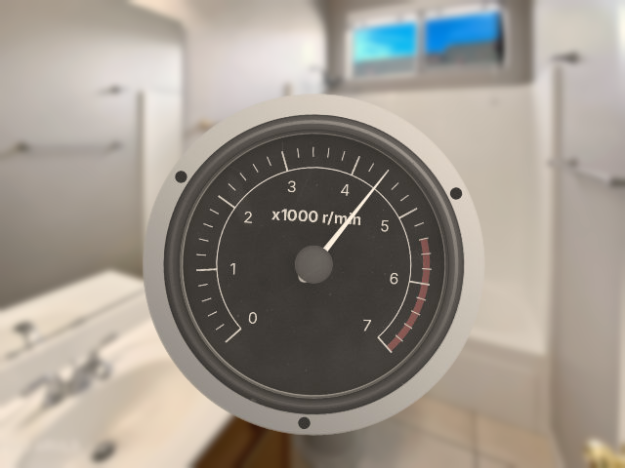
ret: 4400,rpm
